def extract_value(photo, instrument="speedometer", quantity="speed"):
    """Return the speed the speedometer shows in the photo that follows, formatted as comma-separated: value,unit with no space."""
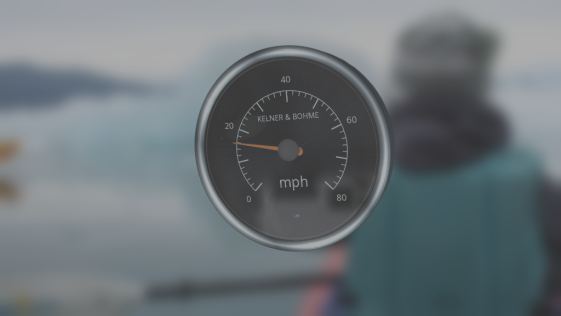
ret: 16,mph
